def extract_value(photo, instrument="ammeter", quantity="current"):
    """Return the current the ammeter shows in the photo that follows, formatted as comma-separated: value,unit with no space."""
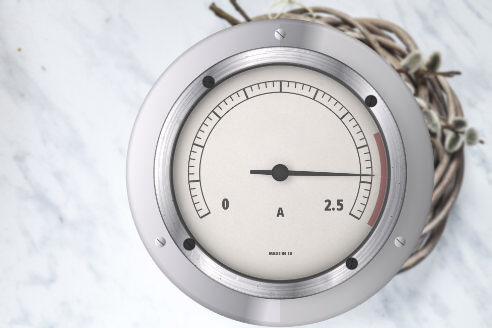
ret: 2.2,A
